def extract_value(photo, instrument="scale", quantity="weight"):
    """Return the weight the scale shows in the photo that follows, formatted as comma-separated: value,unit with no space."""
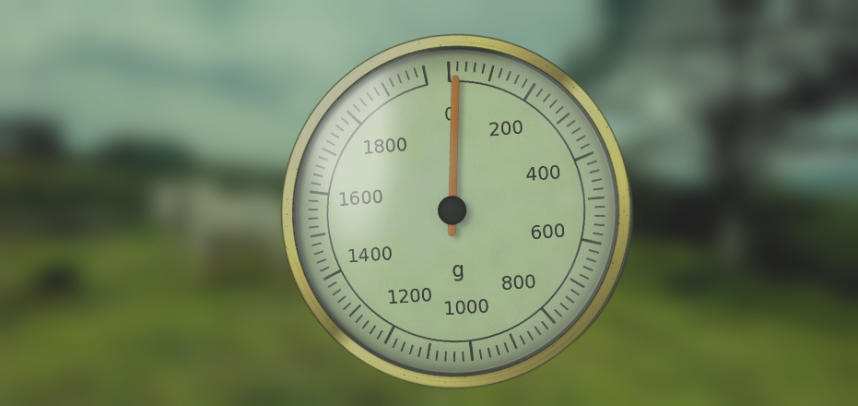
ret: 20,g
